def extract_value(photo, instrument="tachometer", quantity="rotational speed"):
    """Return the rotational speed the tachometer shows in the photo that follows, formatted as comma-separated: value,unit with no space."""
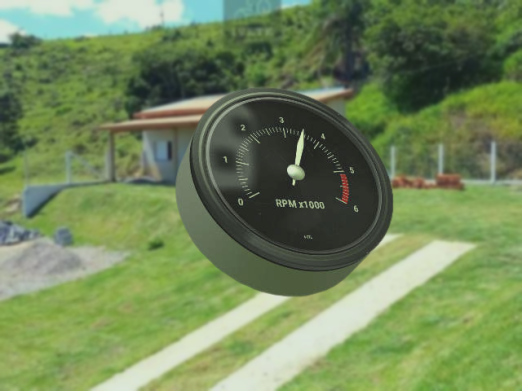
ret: 3500,rpm
